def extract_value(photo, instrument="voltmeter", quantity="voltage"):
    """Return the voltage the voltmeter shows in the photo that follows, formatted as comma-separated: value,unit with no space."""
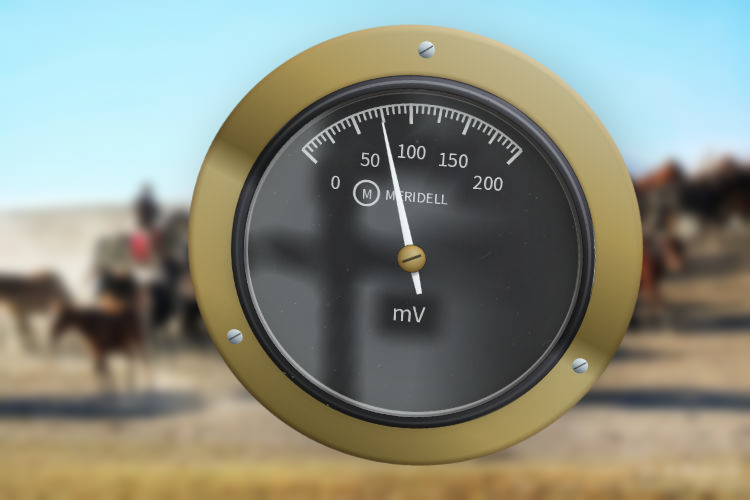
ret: 75,mV
